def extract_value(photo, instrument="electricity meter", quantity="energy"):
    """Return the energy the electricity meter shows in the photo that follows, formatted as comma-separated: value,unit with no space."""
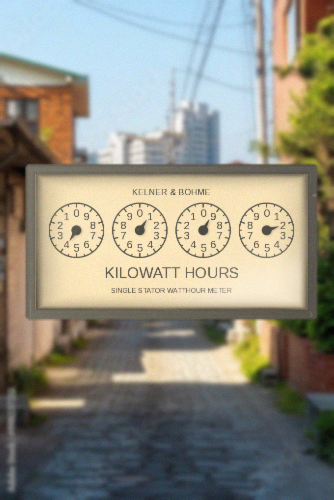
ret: 4092,kWh
